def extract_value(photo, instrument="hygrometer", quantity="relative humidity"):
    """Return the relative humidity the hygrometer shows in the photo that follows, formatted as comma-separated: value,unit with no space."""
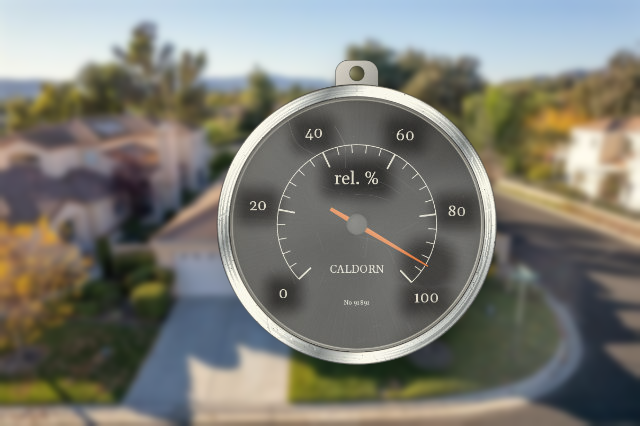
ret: 94,%
